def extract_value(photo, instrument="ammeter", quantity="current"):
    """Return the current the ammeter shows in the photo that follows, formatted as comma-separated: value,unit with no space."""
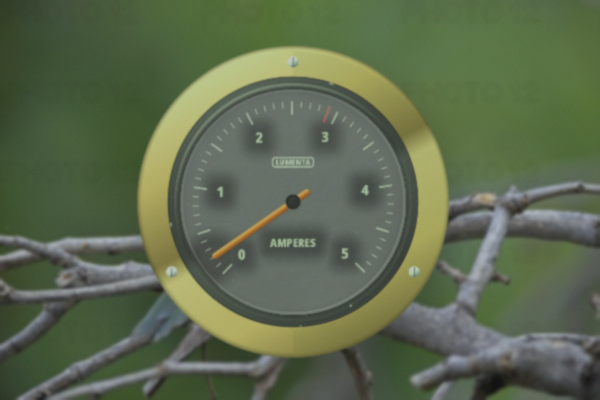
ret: 0.2,A
